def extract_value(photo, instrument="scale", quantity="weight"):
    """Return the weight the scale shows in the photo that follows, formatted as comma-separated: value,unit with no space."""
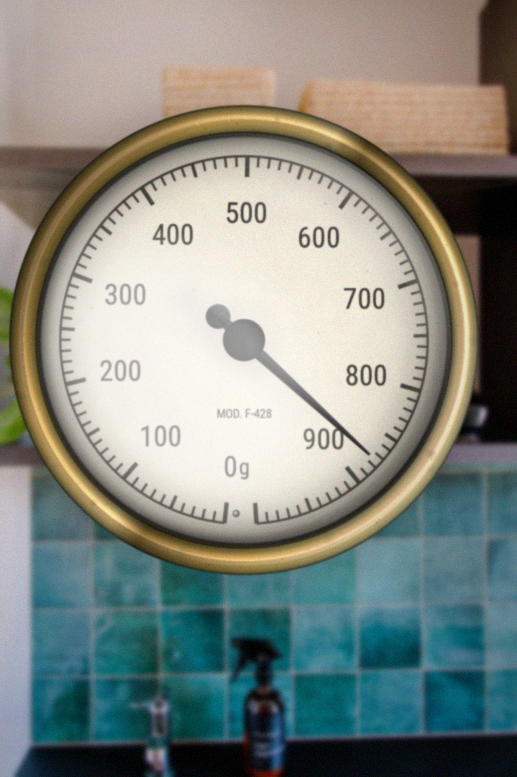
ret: 875,g
